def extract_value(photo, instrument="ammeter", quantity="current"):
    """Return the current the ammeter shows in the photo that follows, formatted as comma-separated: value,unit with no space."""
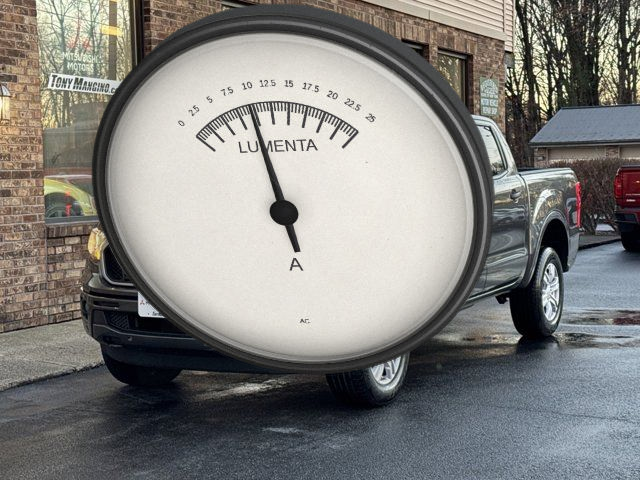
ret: 10,A
